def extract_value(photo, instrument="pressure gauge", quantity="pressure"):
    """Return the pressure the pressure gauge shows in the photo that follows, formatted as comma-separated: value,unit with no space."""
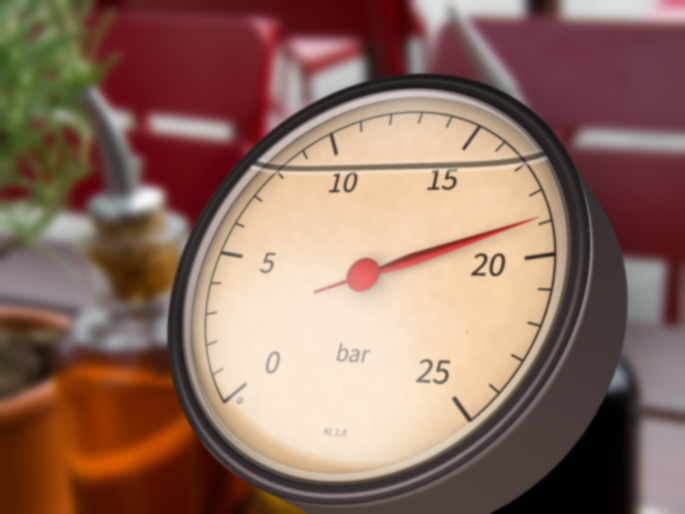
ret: 19,bar
